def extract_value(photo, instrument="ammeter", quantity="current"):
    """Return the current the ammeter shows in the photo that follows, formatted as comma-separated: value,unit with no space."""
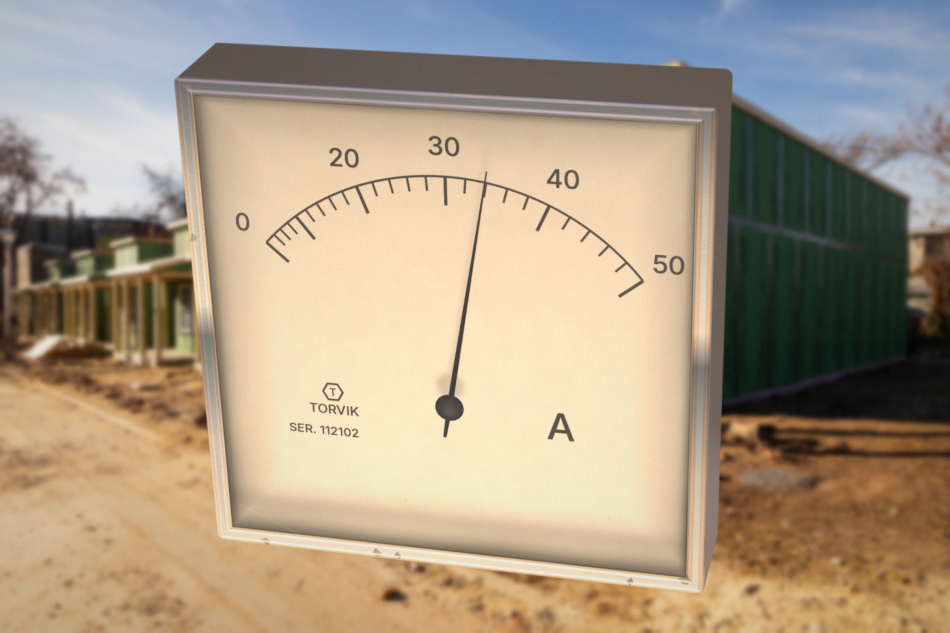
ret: 34,A
